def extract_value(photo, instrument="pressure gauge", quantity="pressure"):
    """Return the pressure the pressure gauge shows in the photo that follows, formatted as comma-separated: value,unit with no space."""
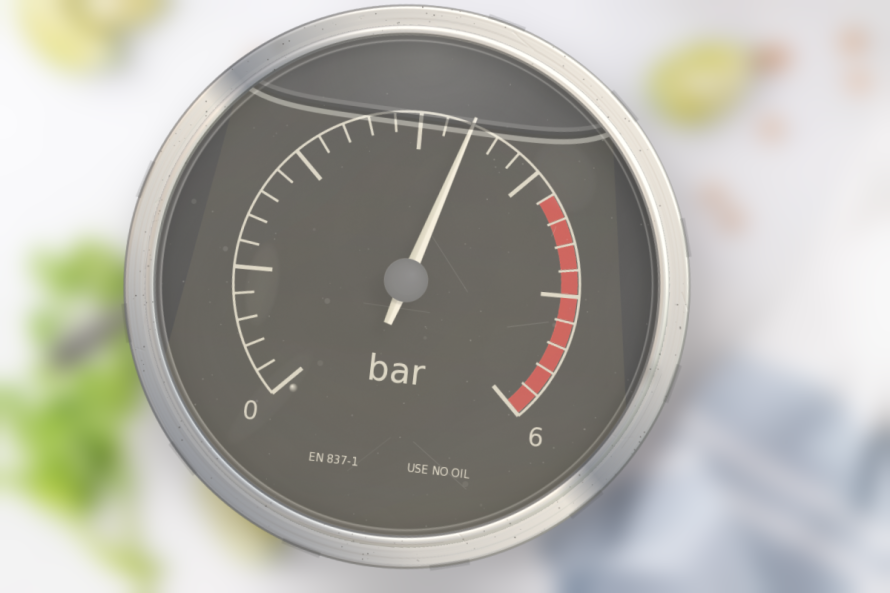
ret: 3.4,bar
